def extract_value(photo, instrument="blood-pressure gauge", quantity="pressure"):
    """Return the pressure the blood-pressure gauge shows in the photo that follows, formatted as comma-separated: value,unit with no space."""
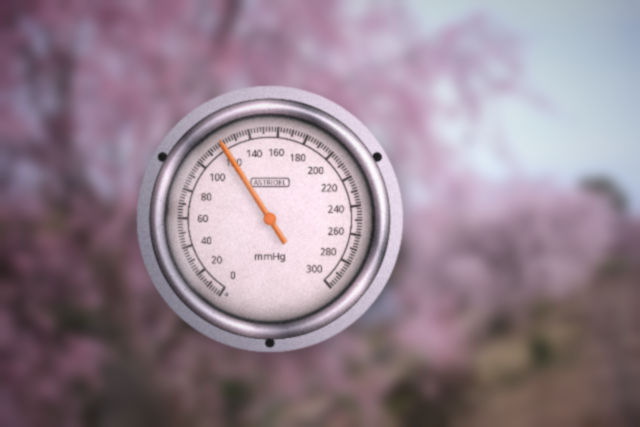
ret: 120,mmHg
